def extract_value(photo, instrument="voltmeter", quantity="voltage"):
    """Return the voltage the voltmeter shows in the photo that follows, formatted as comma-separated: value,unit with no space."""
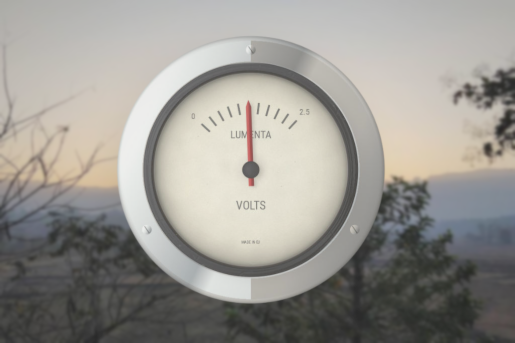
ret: 1.25,V
